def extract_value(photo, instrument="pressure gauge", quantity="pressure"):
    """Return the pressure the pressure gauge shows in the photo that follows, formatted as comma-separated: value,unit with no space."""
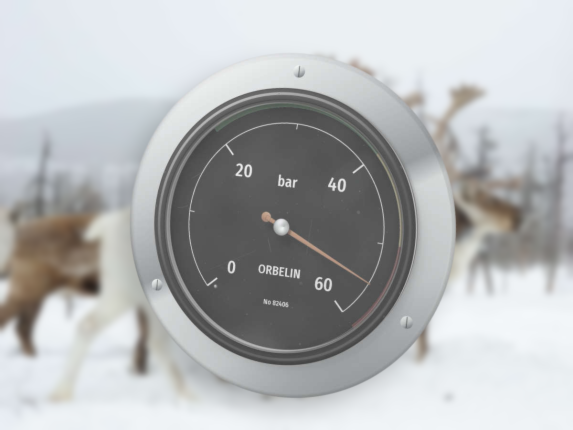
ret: 55,bar
